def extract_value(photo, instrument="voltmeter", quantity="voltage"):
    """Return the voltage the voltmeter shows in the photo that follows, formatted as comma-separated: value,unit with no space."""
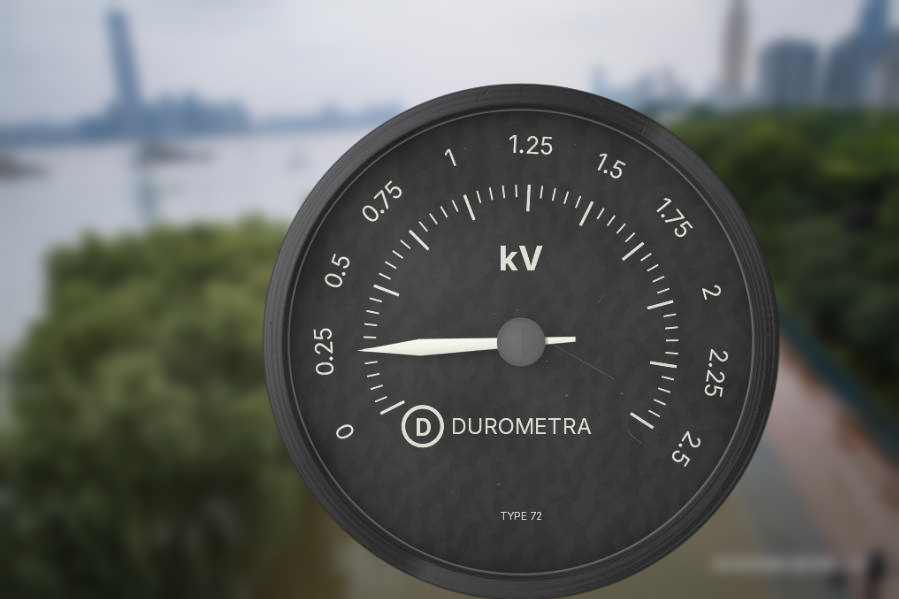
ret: 0.25,kV
